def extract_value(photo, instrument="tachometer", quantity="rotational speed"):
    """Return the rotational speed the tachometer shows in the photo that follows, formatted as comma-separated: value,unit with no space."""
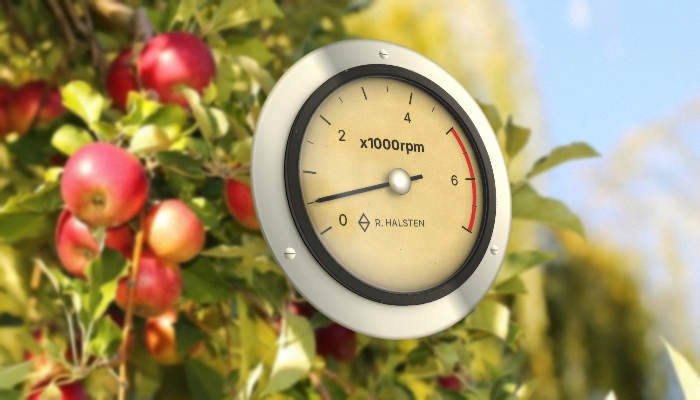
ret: 500,rpm
